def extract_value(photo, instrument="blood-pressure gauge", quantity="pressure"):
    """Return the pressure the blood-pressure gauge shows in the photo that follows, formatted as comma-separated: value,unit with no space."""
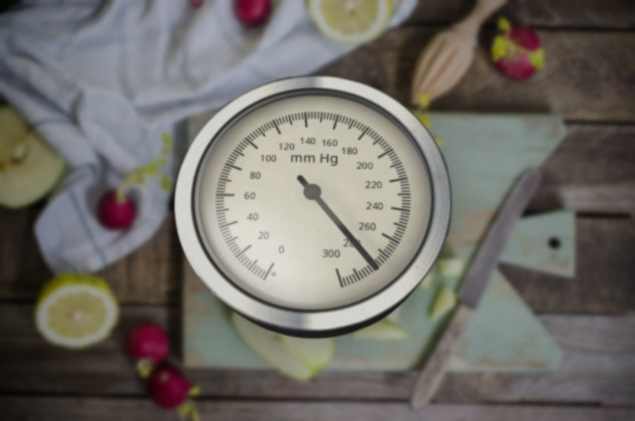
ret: 280,mmHg
